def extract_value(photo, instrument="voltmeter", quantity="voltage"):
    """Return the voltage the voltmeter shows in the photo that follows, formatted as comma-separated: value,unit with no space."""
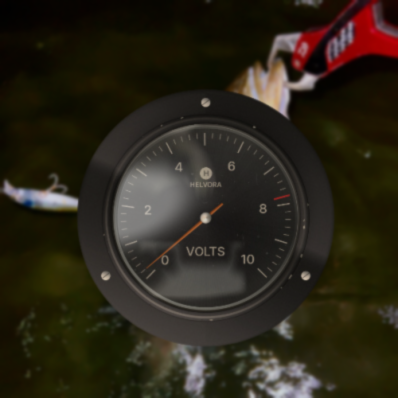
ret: 0.2,V
